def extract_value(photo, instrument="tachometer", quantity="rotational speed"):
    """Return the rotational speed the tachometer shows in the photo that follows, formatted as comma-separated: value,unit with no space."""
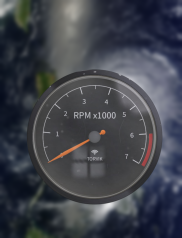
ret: 0,rpm
